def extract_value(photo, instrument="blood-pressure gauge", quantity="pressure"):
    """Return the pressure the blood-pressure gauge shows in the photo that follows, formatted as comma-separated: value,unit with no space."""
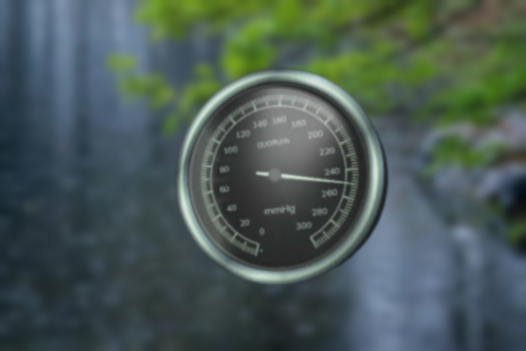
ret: 250,mmHg
